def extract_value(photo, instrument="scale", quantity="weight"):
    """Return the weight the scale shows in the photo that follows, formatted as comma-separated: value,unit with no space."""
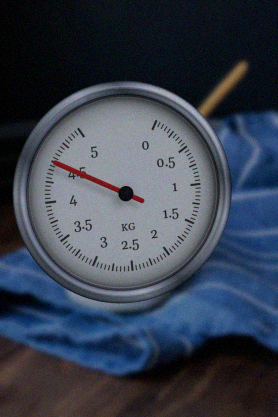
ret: 4.5,kg
